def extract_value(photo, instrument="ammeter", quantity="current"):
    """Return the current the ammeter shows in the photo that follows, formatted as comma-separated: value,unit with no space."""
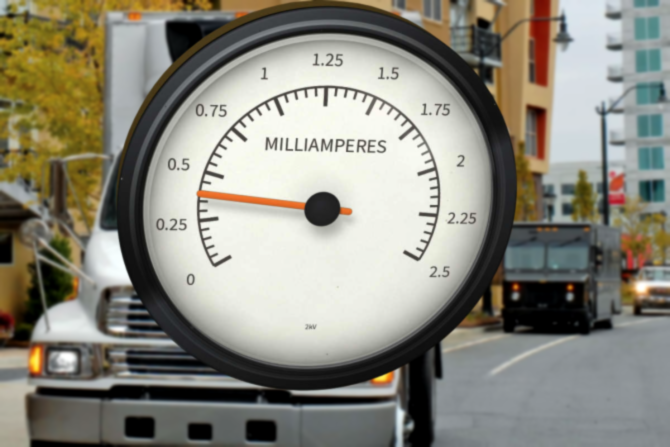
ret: 0.4,mA
